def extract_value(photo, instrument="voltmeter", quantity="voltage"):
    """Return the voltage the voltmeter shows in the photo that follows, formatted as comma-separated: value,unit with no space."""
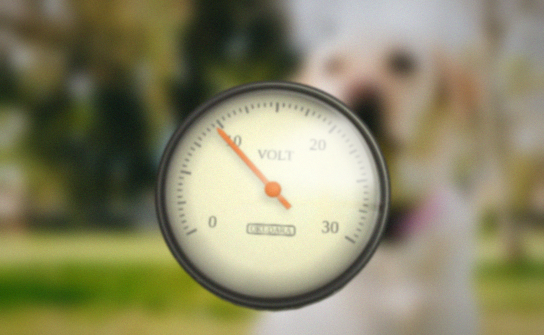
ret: 9.5,V
